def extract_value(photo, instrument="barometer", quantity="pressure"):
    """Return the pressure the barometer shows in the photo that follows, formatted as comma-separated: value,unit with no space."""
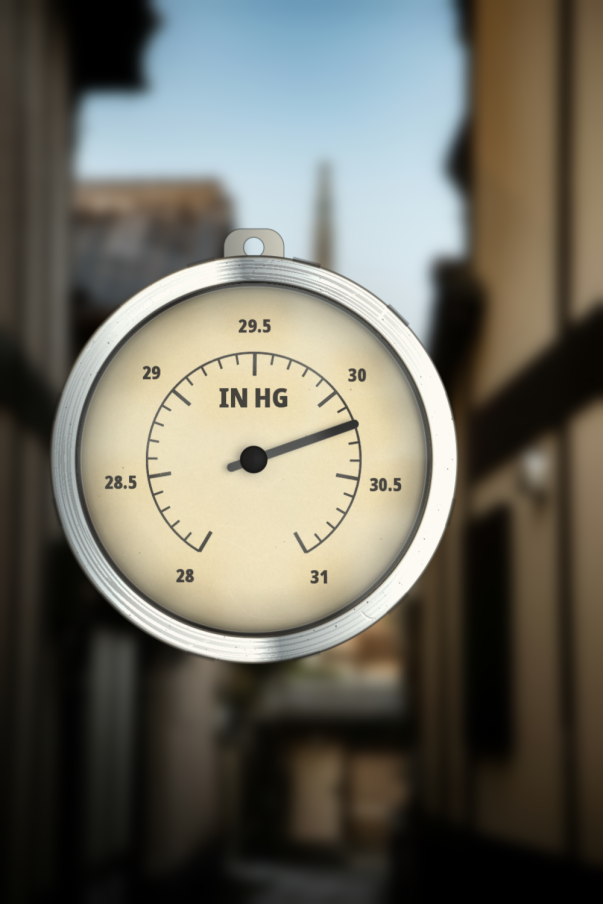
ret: 30.2,inHg
